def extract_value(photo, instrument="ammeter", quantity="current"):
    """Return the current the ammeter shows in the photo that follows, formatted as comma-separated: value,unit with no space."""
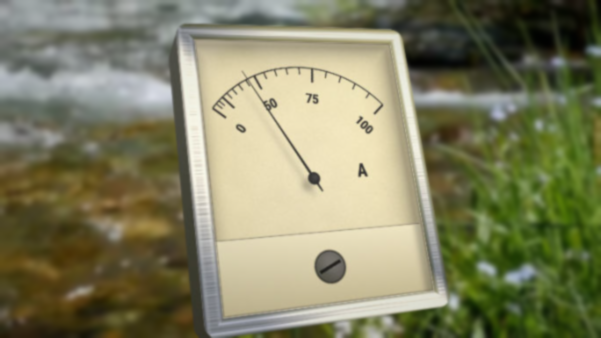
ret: 45,A
